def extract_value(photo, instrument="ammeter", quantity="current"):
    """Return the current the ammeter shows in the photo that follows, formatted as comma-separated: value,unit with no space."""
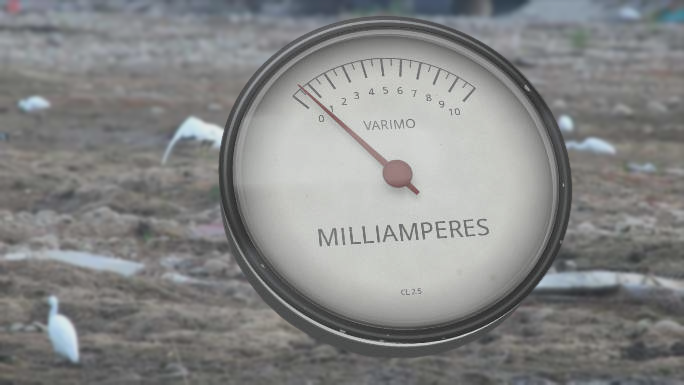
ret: 0.5,mA
